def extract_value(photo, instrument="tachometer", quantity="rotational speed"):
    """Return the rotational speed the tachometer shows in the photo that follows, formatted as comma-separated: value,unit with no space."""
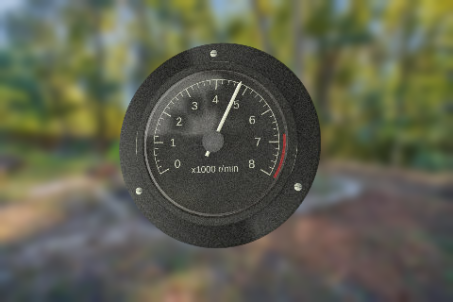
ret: 4800,rpm
